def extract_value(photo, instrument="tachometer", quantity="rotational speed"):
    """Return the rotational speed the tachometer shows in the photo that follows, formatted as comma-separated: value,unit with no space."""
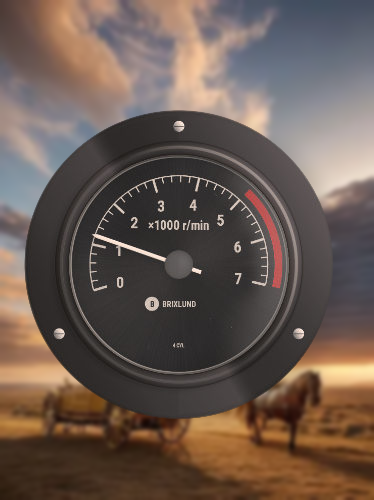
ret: 1200,rpm
